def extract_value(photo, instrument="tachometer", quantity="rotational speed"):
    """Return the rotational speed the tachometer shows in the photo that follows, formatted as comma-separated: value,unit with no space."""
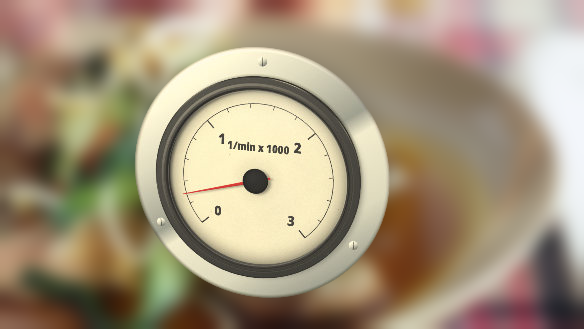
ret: 300,rpm
